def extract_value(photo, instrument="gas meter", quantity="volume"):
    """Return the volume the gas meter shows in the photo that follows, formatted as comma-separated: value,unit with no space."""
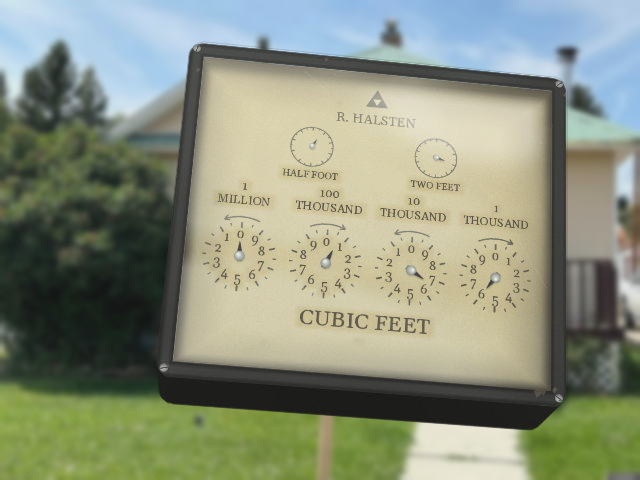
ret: 6600,ft³
